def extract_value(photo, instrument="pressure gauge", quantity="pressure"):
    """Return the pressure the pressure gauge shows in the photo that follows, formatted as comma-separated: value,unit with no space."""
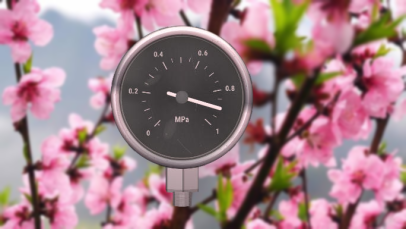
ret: 0.9,MPa
